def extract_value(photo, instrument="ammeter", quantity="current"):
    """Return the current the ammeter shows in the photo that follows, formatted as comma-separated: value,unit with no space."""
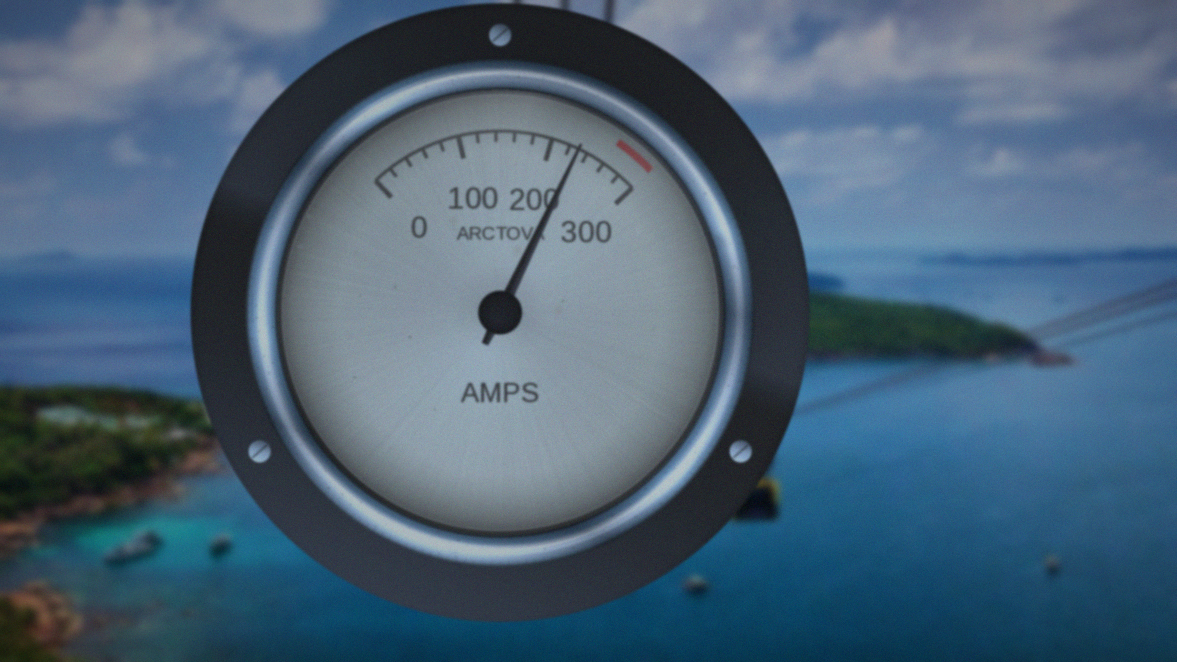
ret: 230,A
